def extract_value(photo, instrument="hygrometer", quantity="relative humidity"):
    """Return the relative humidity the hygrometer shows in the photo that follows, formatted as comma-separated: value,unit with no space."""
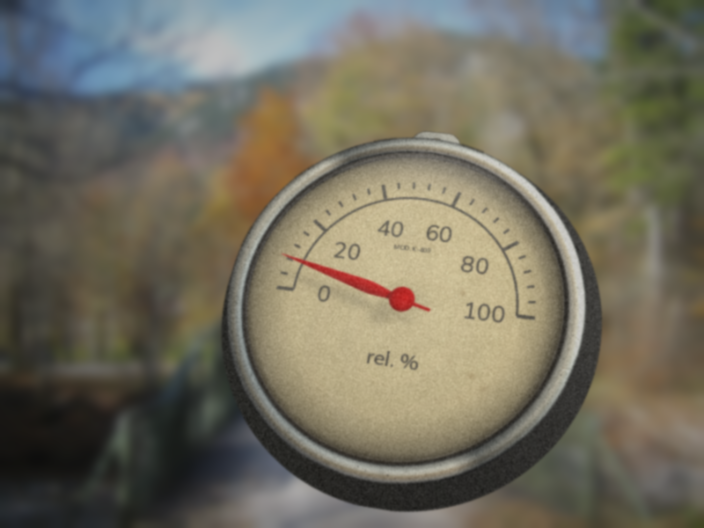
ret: 8,%
